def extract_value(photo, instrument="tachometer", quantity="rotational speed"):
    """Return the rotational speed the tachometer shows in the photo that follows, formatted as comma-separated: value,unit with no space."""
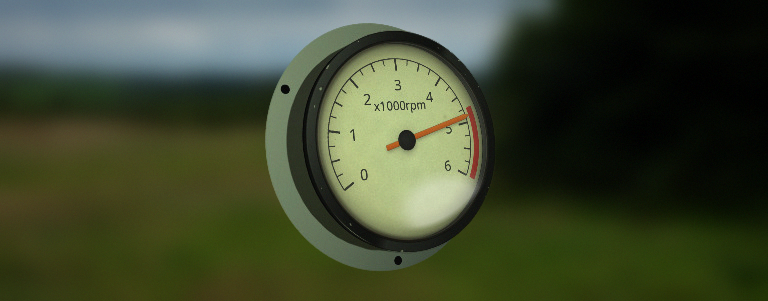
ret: 4875,rpm
